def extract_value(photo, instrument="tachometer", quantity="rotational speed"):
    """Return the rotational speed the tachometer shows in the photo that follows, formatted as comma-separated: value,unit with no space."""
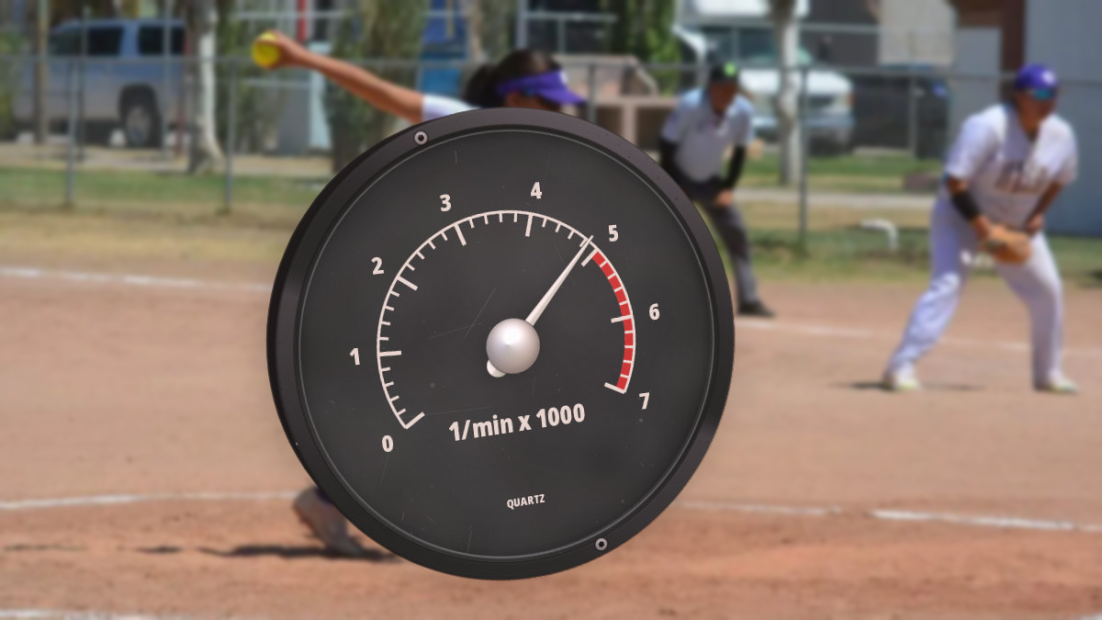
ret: 4800,rpm
